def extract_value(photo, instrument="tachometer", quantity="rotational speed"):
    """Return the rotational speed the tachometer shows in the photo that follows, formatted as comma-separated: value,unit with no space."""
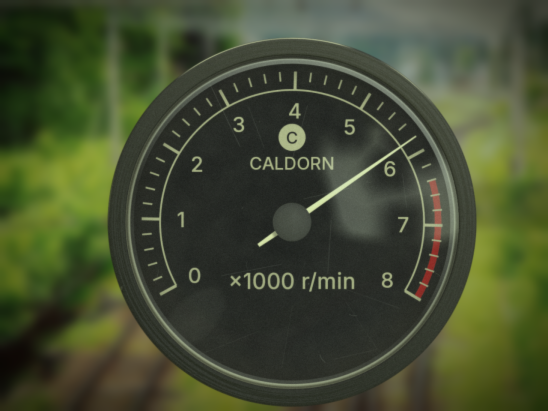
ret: 5800,rpm
